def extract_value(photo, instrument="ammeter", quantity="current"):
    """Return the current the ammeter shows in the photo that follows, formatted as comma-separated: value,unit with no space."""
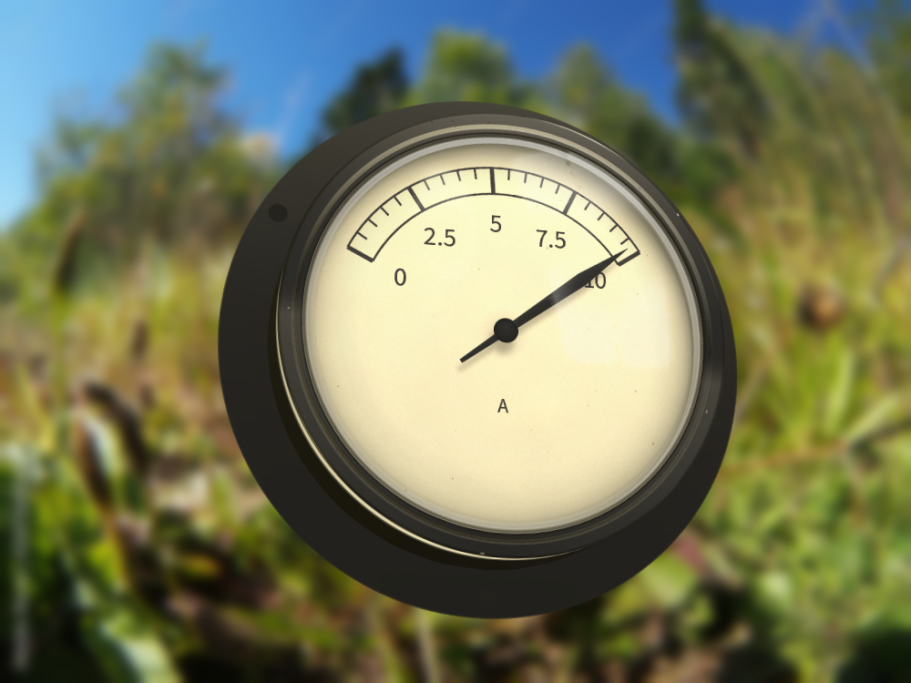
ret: 9.75,A
